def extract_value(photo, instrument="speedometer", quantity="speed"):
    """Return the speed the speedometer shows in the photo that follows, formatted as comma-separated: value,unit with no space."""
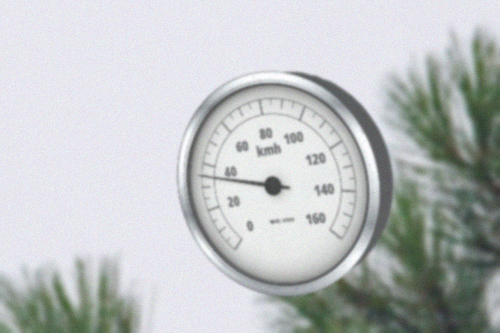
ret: 35,km/h
